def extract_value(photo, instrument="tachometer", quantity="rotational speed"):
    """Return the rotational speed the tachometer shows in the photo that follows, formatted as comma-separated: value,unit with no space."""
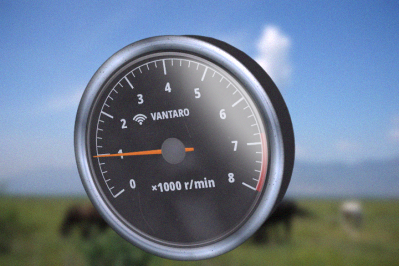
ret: 1000,rpm
